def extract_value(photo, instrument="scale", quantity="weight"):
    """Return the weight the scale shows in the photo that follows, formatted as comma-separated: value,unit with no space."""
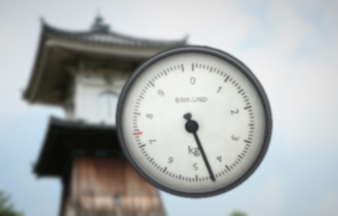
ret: 4.5,kg
